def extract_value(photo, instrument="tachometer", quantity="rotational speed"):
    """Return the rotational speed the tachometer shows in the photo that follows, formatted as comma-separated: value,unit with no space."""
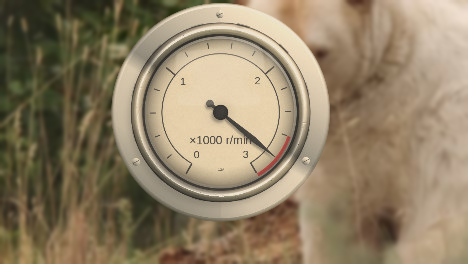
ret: 2800,rpm
